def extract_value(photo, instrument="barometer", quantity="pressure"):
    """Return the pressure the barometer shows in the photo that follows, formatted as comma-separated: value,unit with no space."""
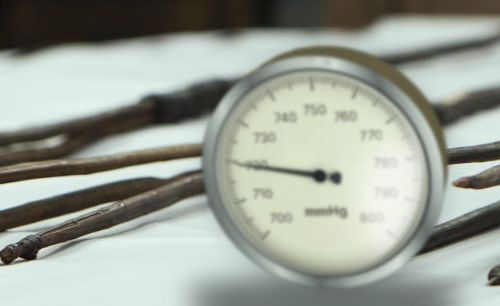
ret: 720,mmHg
